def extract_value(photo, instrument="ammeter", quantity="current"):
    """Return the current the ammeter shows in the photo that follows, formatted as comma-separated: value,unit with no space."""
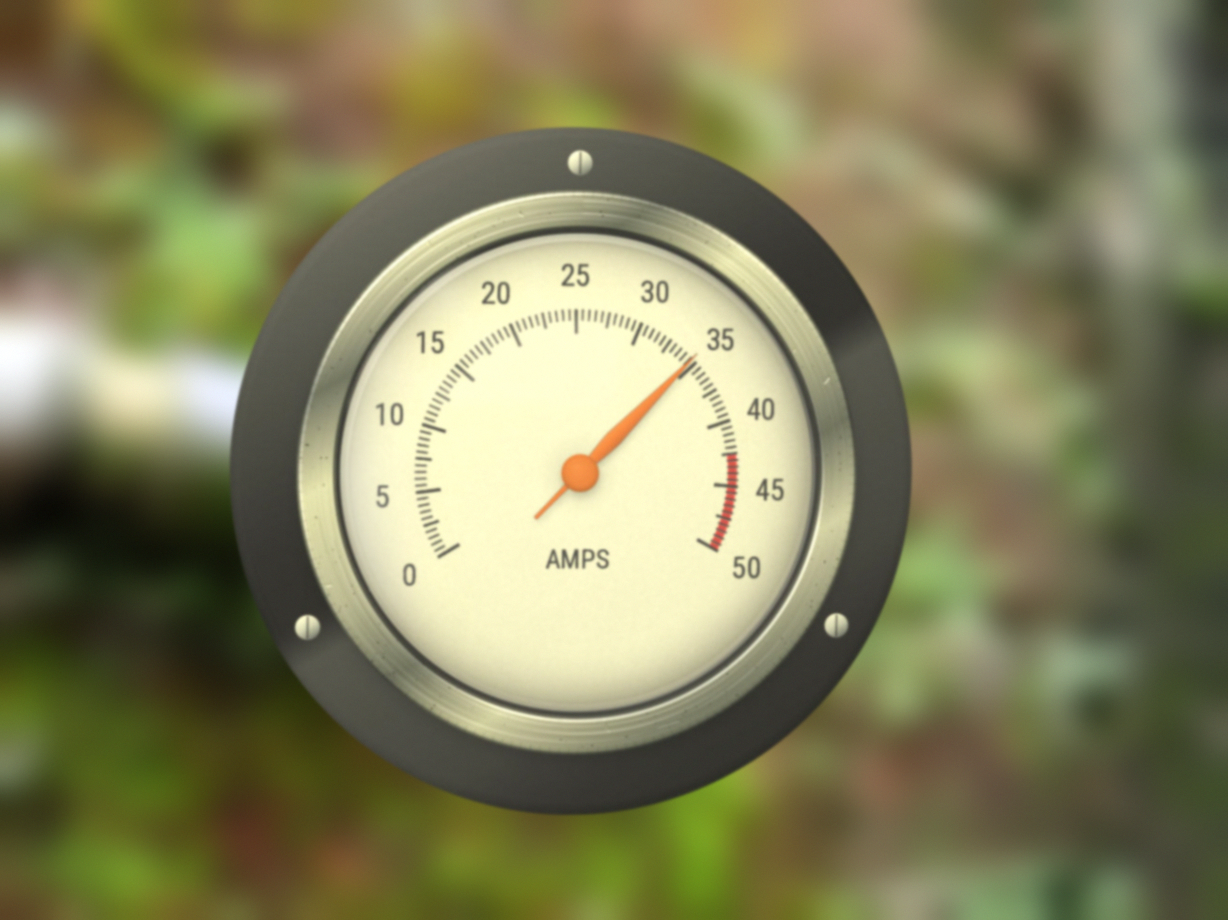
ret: 34.5,A
